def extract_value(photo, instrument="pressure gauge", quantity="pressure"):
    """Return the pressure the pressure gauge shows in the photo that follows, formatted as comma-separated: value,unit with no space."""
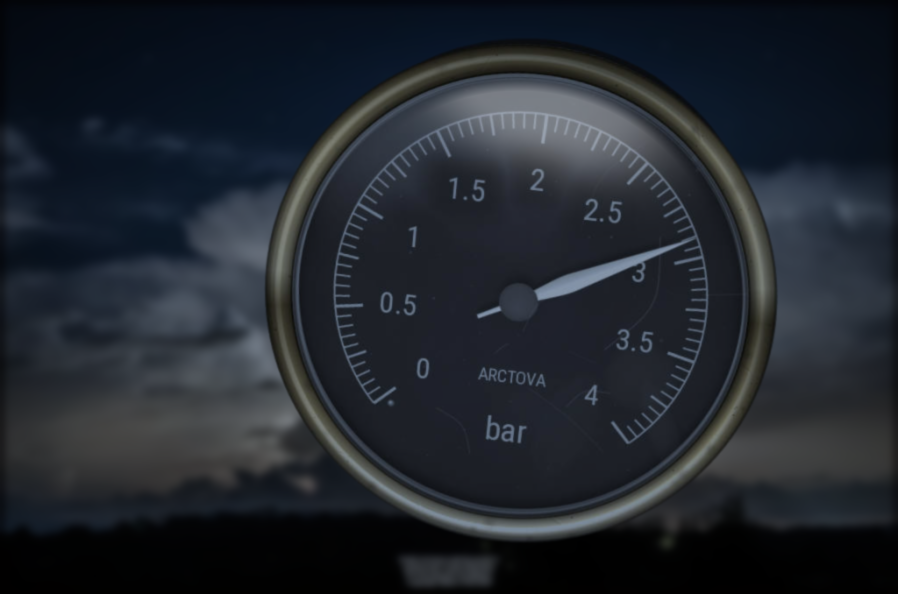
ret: 2.9,bar
